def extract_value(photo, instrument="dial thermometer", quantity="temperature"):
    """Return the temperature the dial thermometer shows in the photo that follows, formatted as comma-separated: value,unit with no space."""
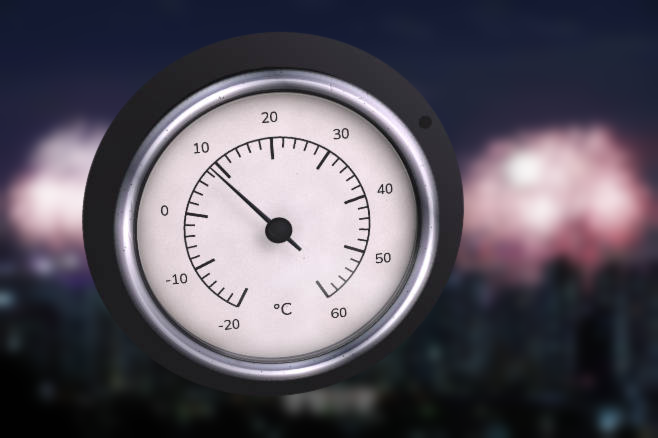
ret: 9,°C
